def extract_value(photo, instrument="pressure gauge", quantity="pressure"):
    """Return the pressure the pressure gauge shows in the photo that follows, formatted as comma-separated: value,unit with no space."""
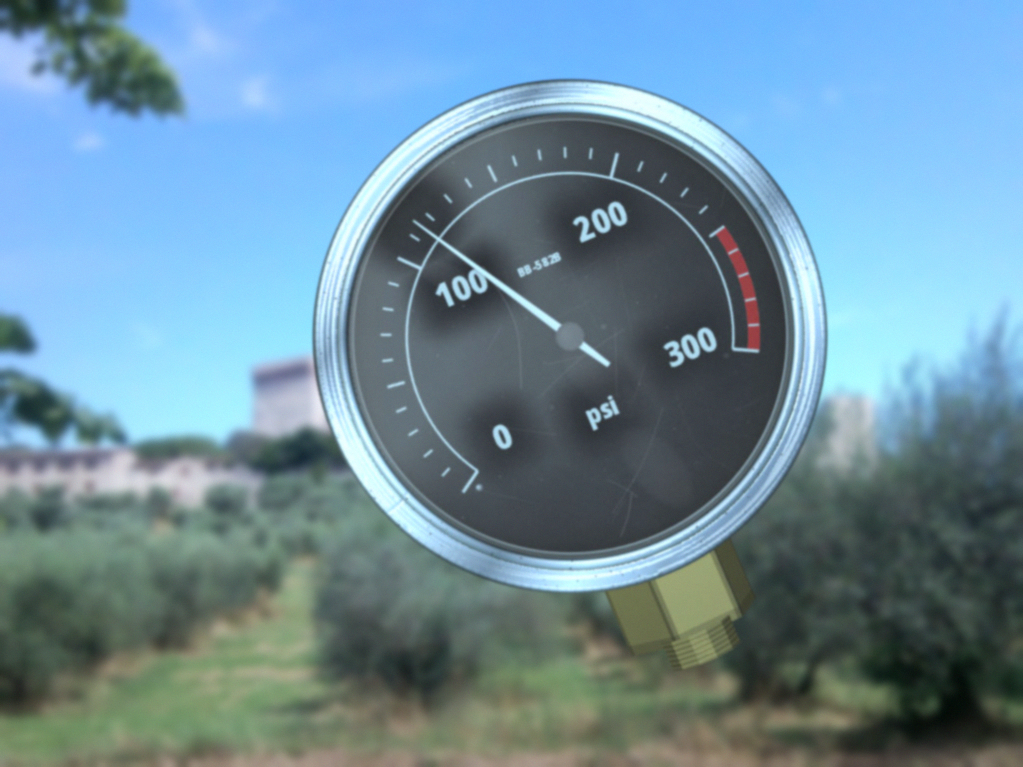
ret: 115,psi
